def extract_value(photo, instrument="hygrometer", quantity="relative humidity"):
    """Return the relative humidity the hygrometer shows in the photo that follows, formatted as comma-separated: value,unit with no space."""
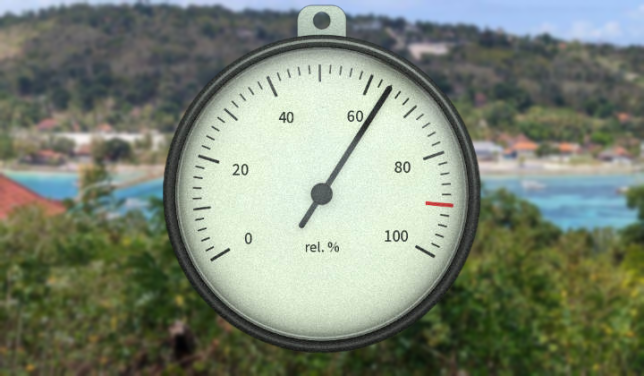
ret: 64,%
